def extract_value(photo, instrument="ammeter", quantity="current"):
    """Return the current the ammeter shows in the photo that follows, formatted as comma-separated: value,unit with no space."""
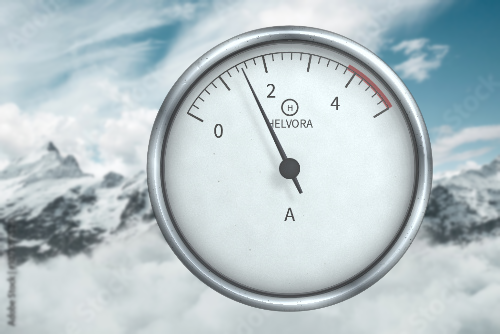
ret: 1.5,A
